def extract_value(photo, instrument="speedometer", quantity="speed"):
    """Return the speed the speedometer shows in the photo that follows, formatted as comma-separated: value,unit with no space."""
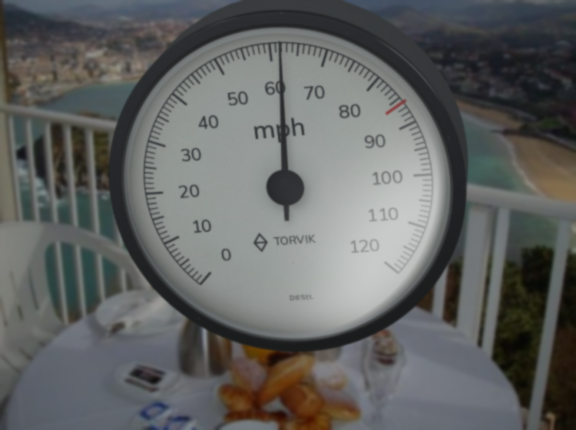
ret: 62,mph
